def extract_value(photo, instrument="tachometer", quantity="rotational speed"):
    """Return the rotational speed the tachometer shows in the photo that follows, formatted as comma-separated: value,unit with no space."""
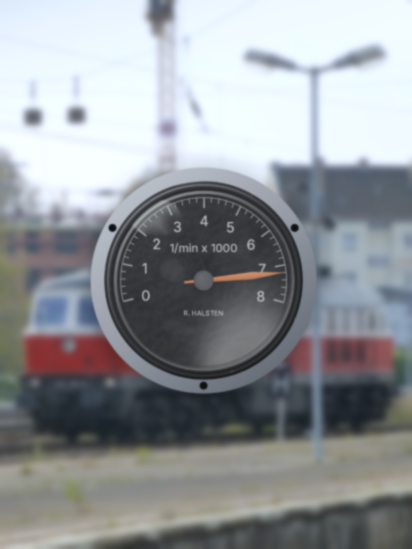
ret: 7200,rpm
